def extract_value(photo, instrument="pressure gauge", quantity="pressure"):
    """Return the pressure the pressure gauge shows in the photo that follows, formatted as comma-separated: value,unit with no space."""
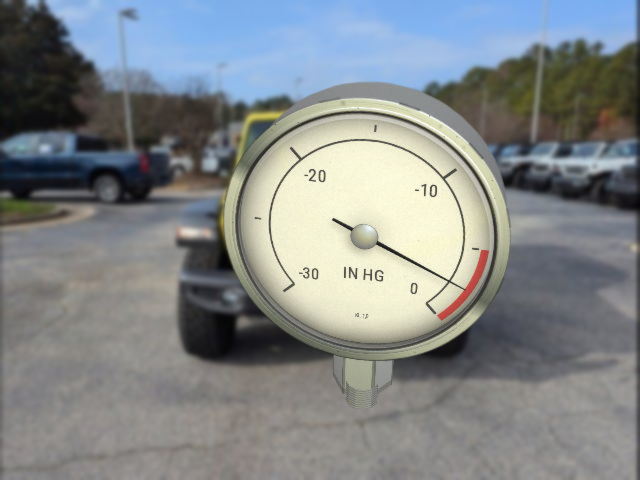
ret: -2.5,inHg
